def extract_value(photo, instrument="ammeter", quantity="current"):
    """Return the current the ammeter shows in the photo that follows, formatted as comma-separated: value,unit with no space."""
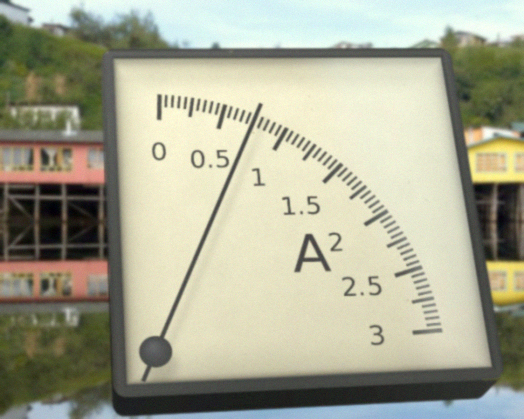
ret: 0.75,A
